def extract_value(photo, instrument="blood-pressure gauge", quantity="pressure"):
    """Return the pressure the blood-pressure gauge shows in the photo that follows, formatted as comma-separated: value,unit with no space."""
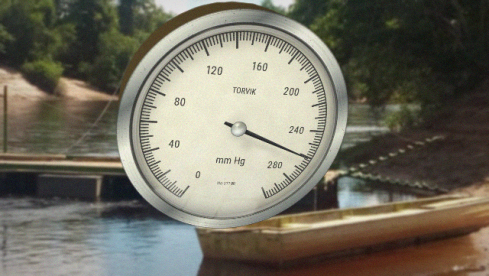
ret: 260,mmHg
